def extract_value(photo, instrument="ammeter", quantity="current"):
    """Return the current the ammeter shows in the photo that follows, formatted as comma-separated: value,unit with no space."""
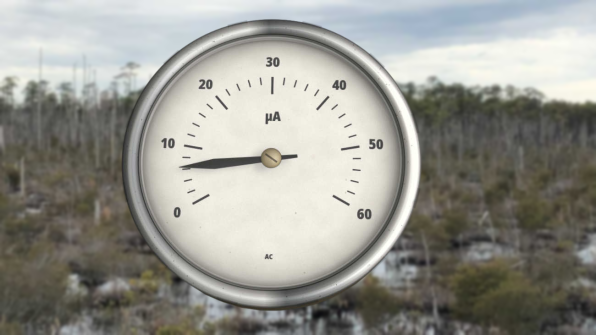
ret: 6,µA
